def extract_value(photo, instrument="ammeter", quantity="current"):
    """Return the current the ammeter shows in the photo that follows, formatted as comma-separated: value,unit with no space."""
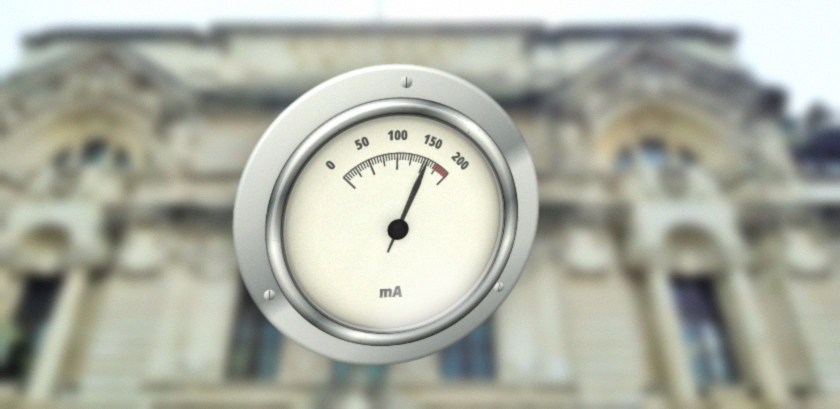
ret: 150,mA
